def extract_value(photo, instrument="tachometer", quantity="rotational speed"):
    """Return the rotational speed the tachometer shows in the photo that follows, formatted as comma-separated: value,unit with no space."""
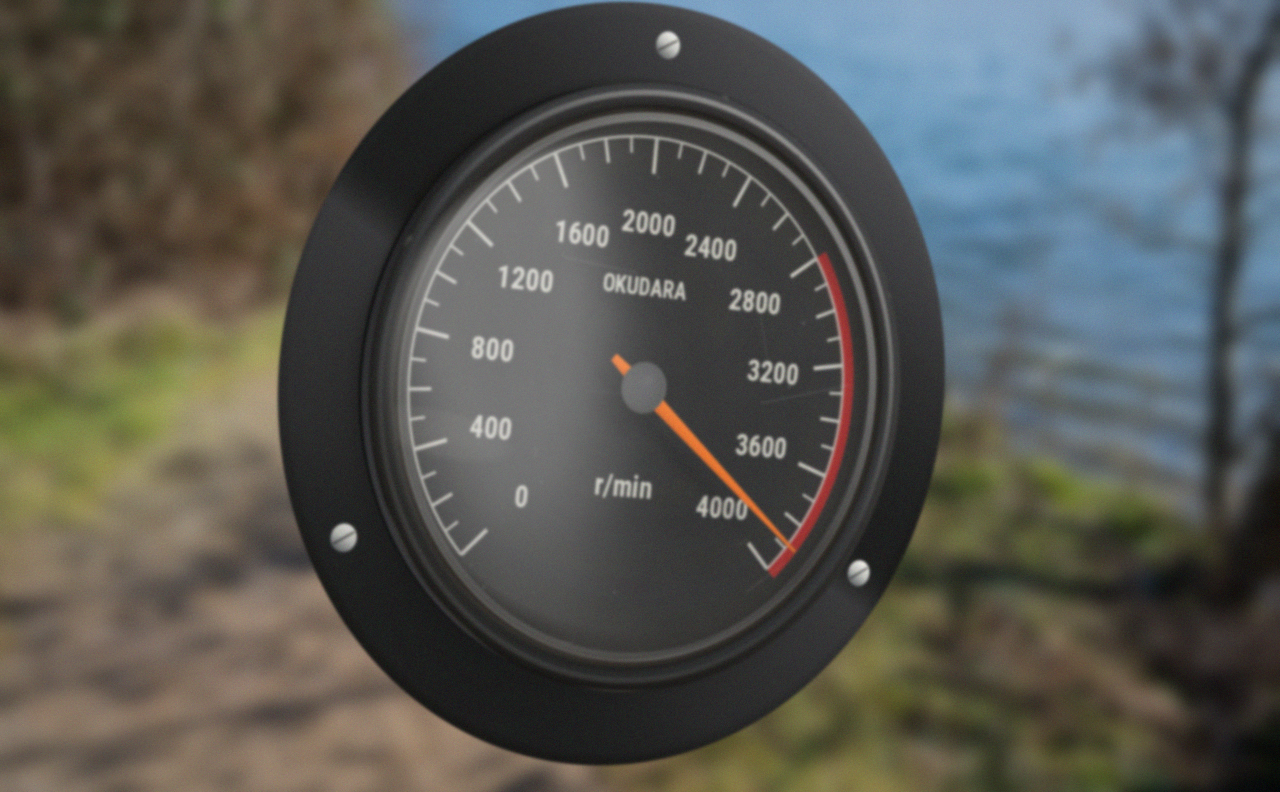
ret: 3900,rpm
